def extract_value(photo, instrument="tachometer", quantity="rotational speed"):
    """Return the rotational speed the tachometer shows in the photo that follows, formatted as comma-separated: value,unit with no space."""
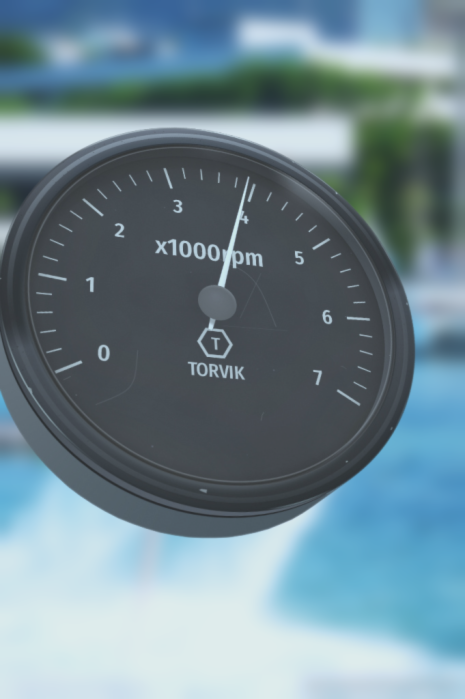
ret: 3900,rpm
